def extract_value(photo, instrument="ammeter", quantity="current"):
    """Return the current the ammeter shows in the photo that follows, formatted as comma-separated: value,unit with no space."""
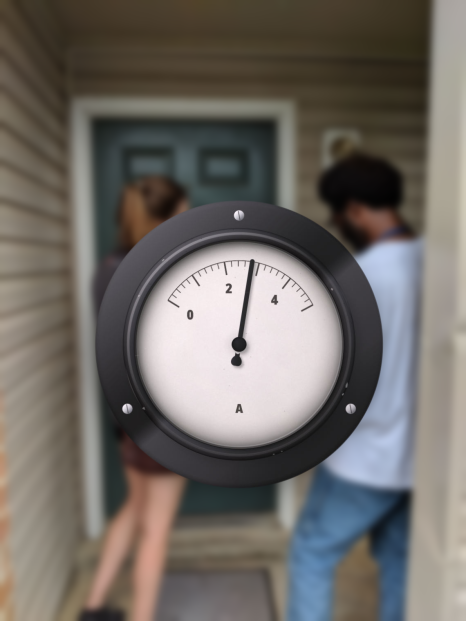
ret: 2.8,A
